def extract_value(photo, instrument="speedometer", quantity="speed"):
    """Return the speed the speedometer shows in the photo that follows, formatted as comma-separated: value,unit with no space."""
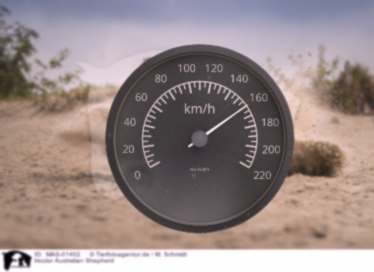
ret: 160,km/h
